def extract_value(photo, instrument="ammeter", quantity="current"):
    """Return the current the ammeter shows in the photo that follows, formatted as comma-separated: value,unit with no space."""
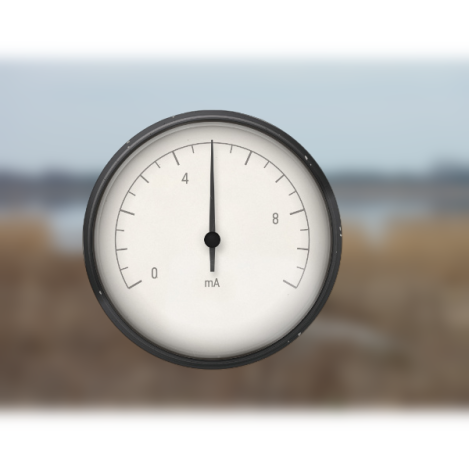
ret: 5,mA
